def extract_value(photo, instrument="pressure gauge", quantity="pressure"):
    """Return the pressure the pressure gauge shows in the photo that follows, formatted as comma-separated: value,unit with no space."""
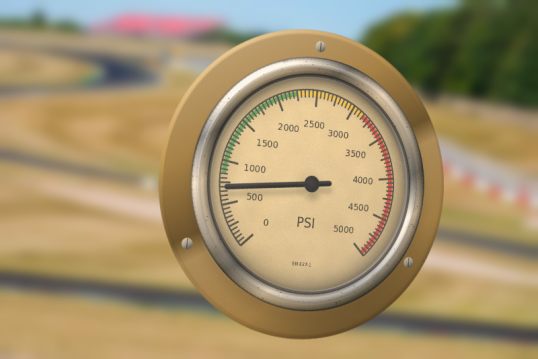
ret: 700,psi
